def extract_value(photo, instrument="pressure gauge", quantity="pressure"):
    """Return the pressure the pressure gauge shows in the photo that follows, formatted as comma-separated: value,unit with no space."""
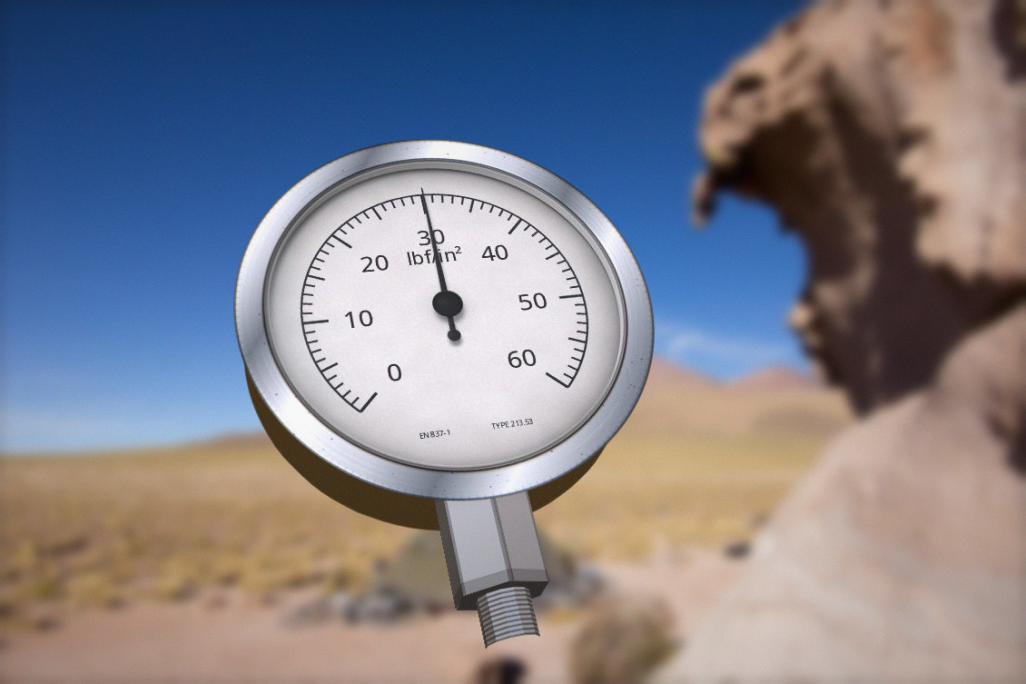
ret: 30,psi
